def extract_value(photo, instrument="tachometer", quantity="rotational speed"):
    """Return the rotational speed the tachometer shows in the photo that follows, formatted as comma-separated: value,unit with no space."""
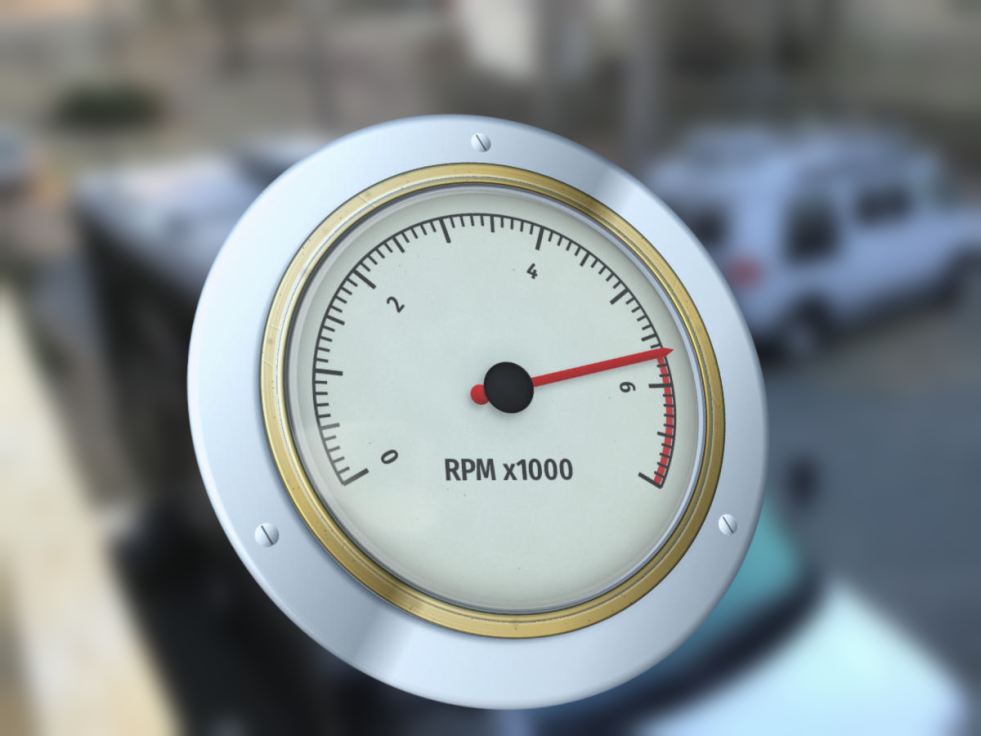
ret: 5700,rpm
